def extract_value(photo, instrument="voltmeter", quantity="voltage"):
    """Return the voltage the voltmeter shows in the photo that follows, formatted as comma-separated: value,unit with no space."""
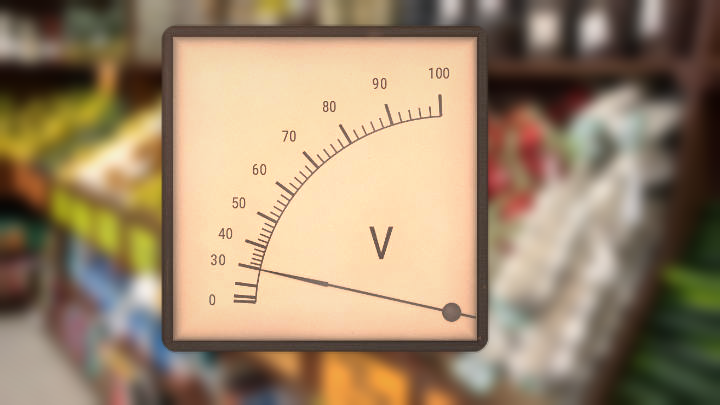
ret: 30,V
